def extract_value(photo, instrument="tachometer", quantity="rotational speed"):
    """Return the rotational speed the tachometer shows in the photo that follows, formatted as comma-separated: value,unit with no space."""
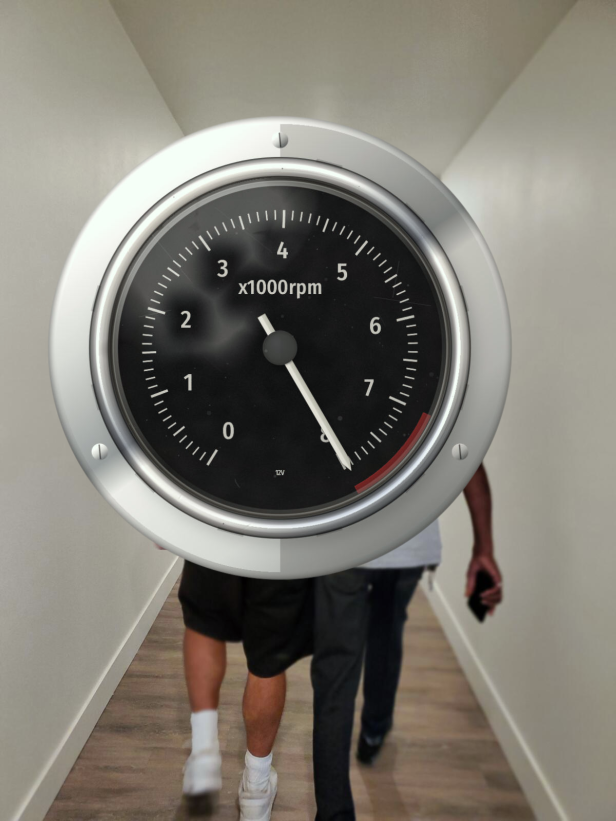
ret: 7950,rpm
